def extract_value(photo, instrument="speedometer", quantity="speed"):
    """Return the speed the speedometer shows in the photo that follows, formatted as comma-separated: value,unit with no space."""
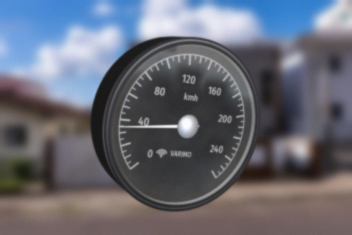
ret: 35,km/h
